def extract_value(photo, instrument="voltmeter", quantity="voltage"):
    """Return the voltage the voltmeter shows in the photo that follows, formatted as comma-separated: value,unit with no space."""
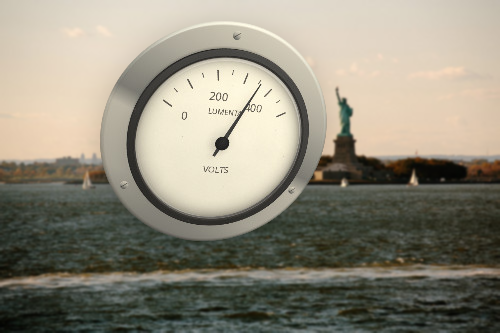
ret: 350,V
